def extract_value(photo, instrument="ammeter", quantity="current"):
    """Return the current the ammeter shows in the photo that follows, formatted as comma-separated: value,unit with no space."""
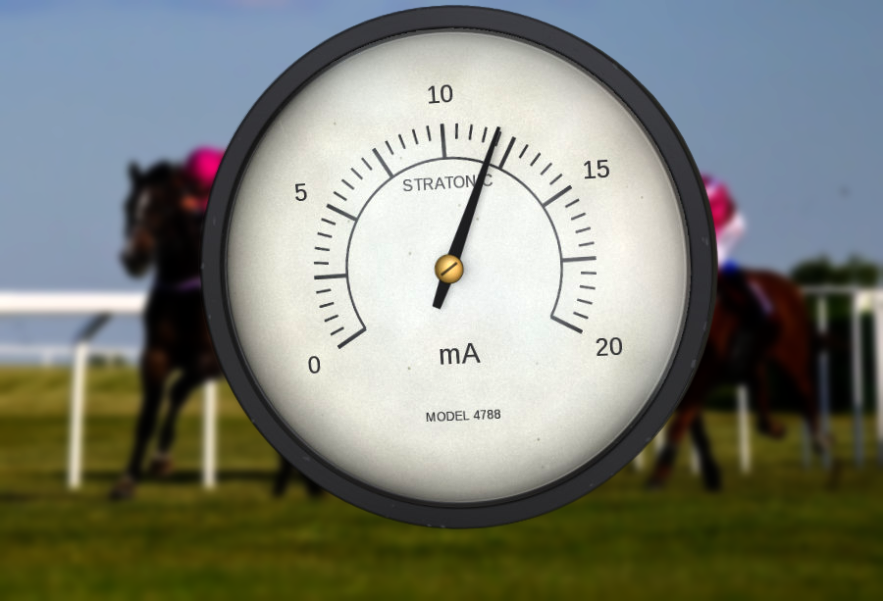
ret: 12,mA
